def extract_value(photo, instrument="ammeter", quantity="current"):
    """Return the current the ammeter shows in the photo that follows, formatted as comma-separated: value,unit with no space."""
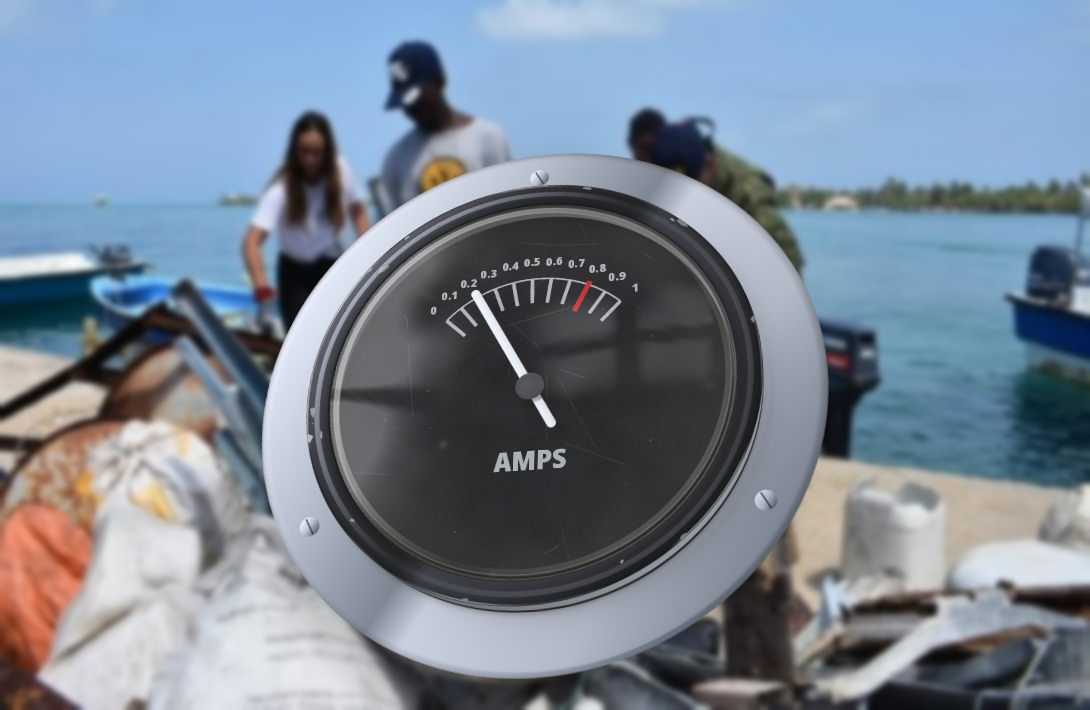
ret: 0.2,A
